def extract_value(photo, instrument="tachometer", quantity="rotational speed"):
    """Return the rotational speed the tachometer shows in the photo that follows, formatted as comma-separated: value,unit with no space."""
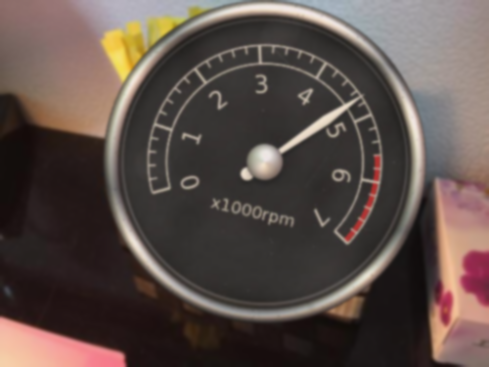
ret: 4700,rpm
